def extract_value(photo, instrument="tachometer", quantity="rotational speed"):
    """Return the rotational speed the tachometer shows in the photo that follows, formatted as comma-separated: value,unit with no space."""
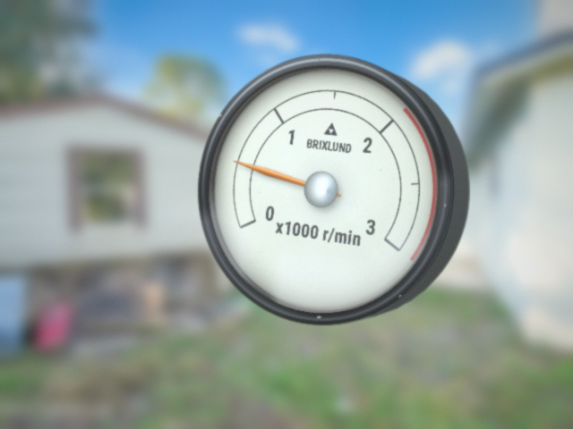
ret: 500,rpm
